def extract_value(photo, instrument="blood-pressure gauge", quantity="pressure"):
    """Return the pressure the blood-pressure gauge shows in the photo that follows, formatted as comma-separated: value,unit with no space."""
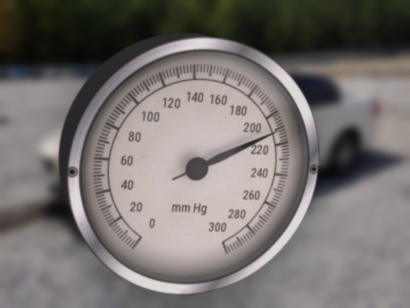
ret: 210,mmHg
